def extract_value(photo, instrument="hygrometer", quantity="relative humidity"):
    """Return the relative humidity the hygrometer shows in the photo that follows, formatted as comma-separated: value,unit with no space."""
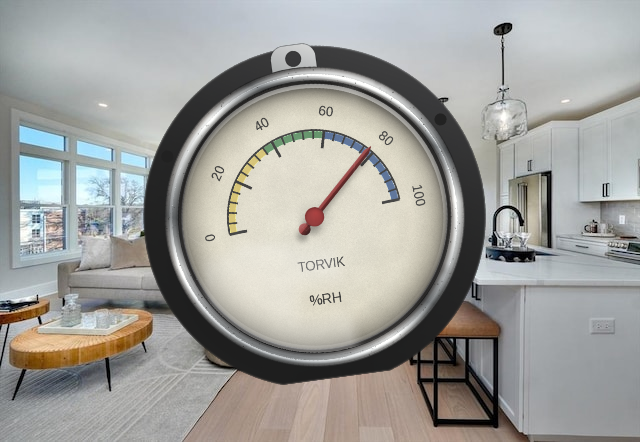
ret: 78,%
